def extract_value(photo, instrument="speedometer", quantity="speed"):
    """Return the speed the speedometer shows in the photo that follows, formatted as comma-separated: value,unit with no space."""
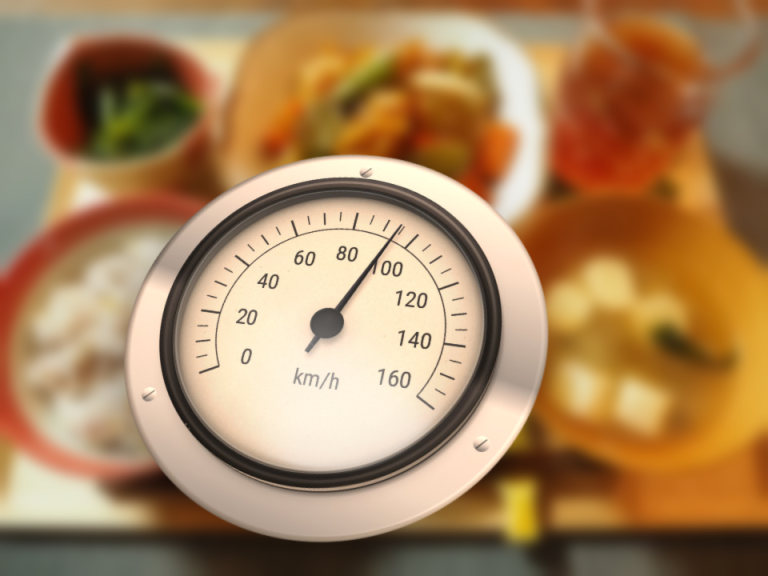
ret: 95,km/h
